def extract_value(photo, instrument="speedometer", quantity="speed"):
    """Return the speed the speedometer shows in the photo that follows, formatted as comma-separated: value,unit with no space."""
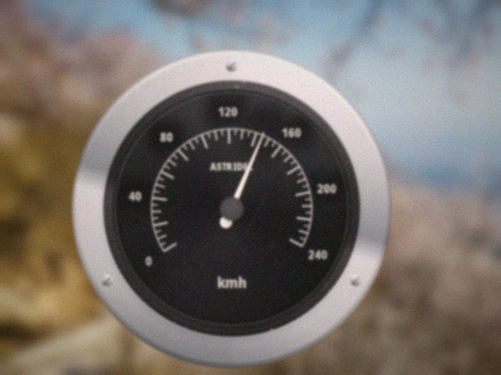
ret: 145,km/h
